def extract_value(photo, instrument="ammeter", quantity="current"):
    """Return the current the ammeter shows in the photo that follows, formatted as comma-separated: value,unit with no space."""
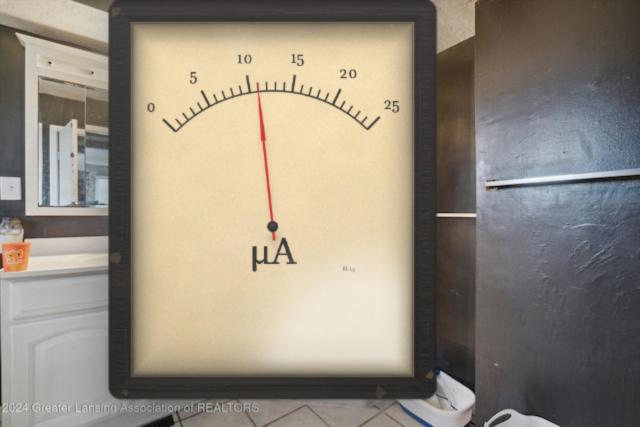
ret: 11,µA
